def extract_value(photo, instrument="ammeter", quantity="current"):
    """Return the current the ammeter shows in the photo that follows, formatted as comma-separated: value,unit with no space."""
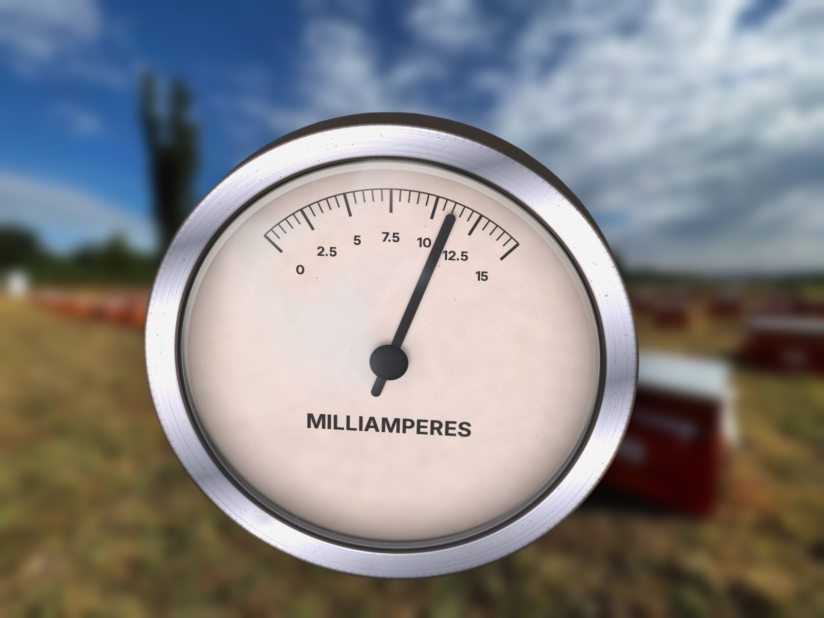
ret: 11,mA
